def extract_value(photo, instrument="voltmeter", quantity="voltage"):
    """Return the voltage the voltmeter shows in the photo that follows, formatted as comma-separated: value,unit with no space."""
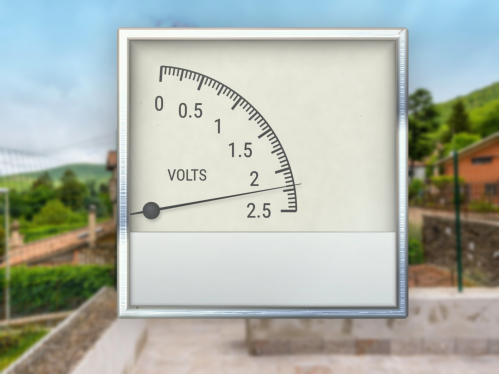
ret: 2.2,V
